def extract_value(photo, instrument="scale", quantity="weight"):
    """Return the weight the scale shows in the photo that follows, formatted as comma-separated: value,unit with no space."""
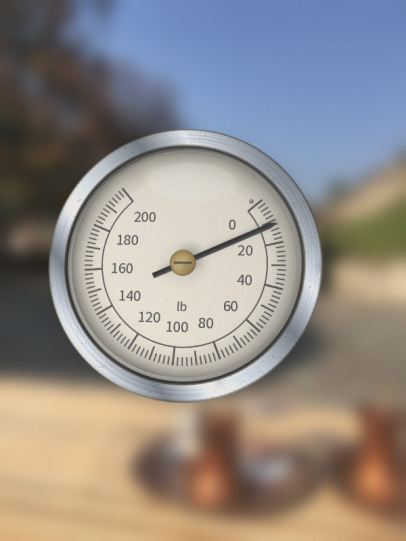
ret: 12,lb
